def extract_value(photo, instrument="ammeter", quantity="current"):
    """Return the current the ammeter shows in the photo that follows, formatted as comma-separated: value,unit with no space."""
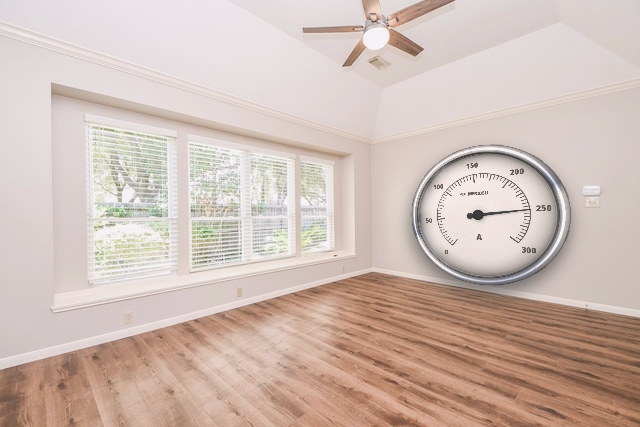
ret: 250,A
